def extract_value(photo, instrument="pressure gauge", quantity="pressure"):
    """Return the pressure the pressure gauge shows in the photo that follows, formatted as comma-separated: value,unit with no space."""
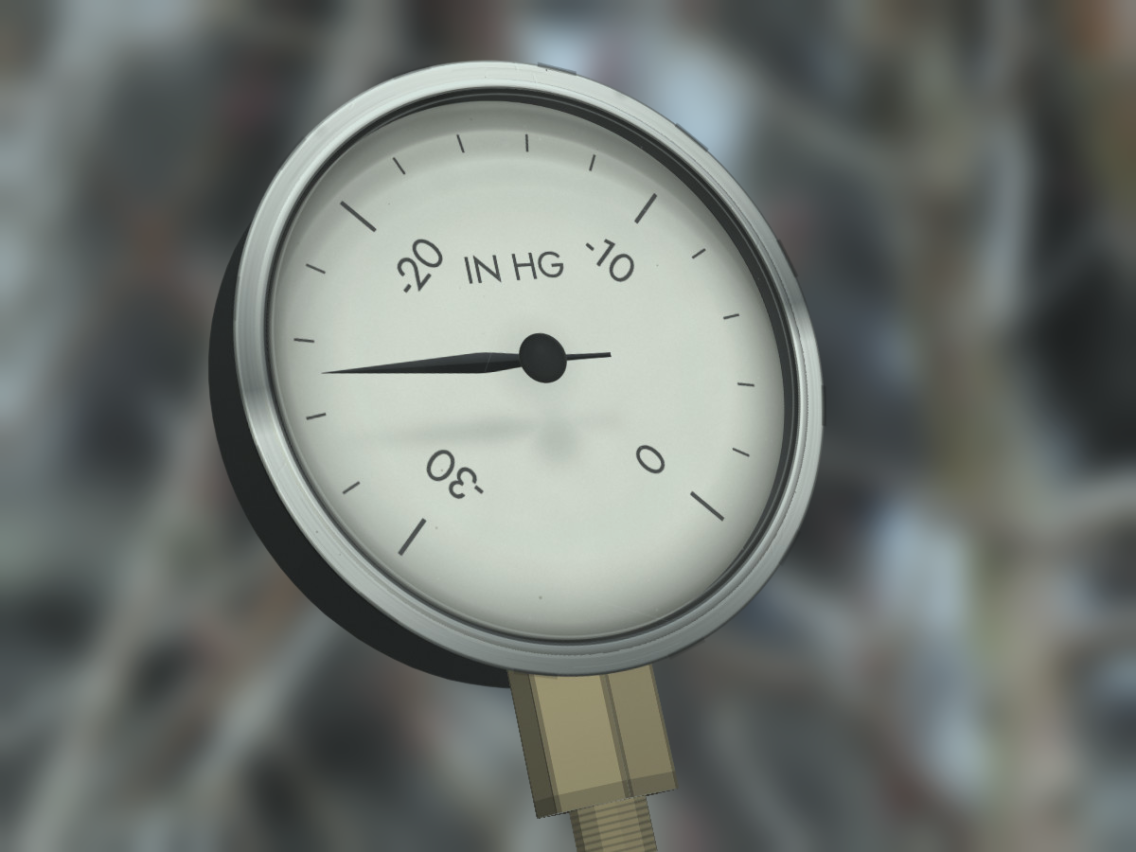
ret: -25,inHg
